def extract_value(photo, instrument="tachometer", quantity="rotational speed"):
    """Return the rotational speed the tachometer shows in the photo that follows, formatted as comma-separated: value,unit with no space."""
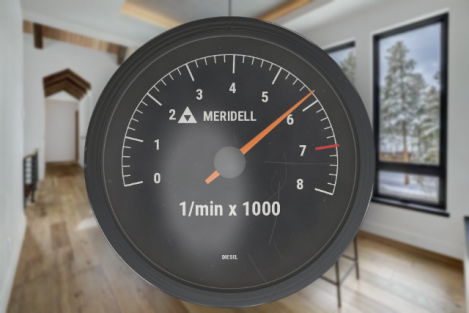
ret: 5800,rpm
